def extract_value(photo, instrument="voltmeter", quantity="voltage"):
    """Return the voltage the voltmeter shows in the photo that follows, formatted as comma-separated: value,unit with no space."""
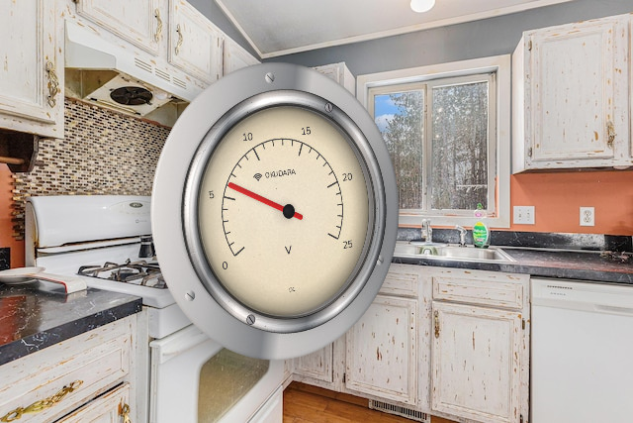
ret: 6,V
